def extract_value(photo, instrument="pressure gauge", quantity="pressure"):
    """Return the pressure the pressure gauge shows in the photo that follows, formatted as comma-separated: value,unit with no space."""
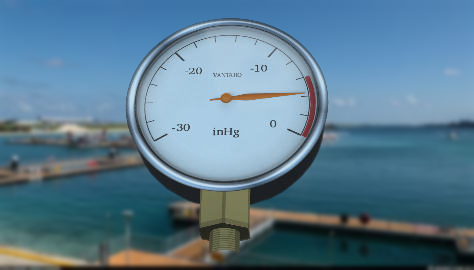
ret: -4,inHg
